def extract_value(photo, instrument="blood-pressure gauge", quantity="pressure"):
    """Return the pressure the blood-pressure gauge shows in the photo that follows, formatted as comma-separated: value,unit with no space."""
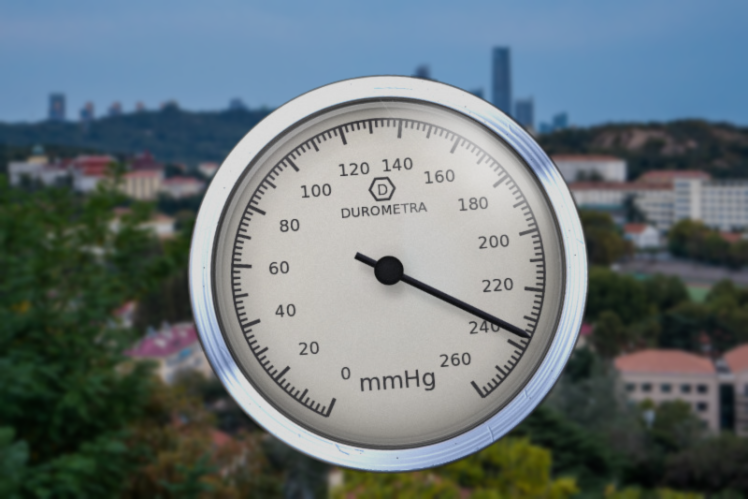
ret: 236,mmHg
